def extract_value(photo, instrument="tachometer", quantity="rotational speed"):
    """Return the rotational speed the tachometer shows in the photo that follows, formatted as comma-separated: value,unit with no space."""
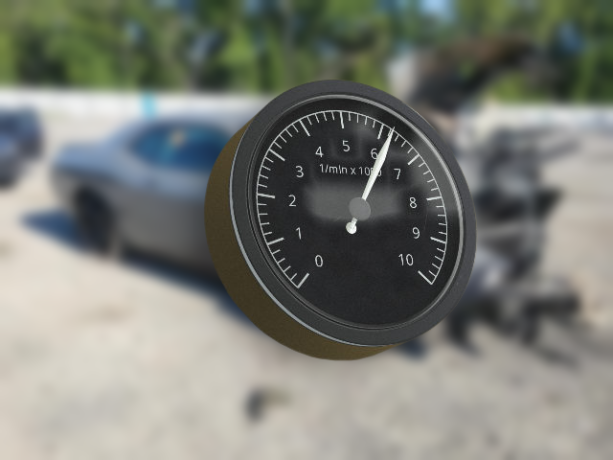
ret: 6200,rpm
